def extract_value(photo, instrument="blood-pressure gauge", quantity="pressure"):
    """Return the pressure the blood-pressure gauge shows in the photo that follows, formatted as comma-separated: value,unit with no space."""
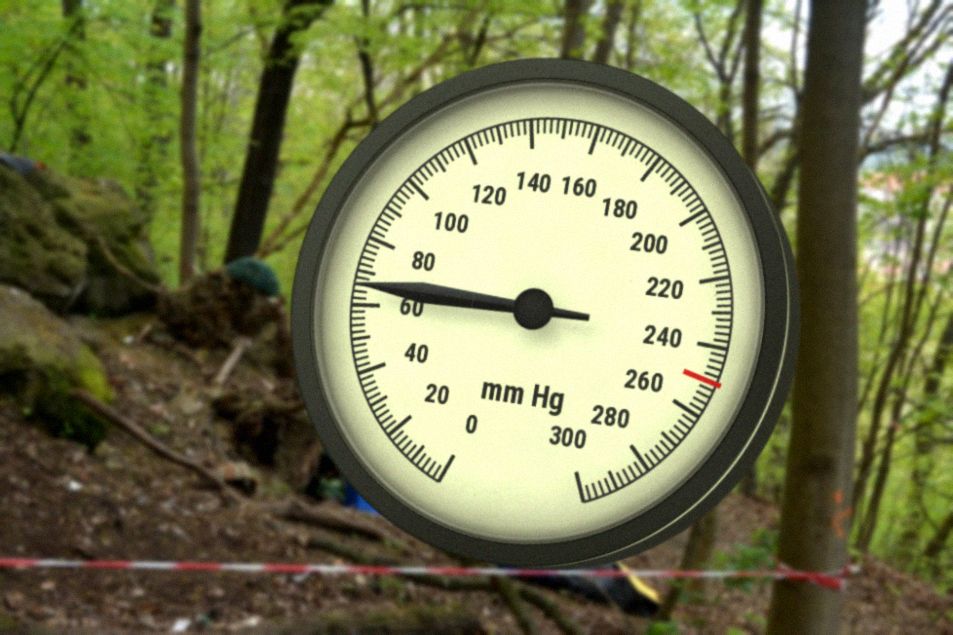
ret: 66,mmHg
